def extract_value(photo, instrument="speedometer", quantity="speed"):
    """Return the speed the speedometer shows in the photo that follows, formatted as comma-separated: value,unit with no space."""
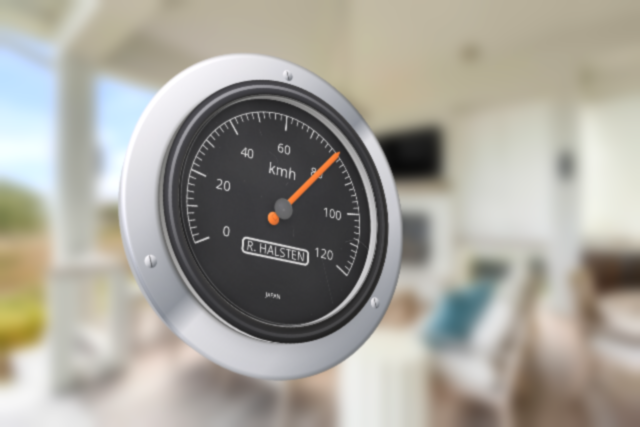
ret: 80,km/h
